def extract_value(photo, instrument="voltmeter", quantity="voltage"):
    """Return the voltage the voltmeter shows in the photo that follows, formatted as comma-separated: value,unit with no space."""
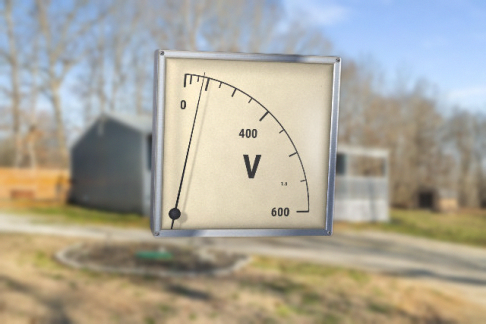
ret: 175,V
